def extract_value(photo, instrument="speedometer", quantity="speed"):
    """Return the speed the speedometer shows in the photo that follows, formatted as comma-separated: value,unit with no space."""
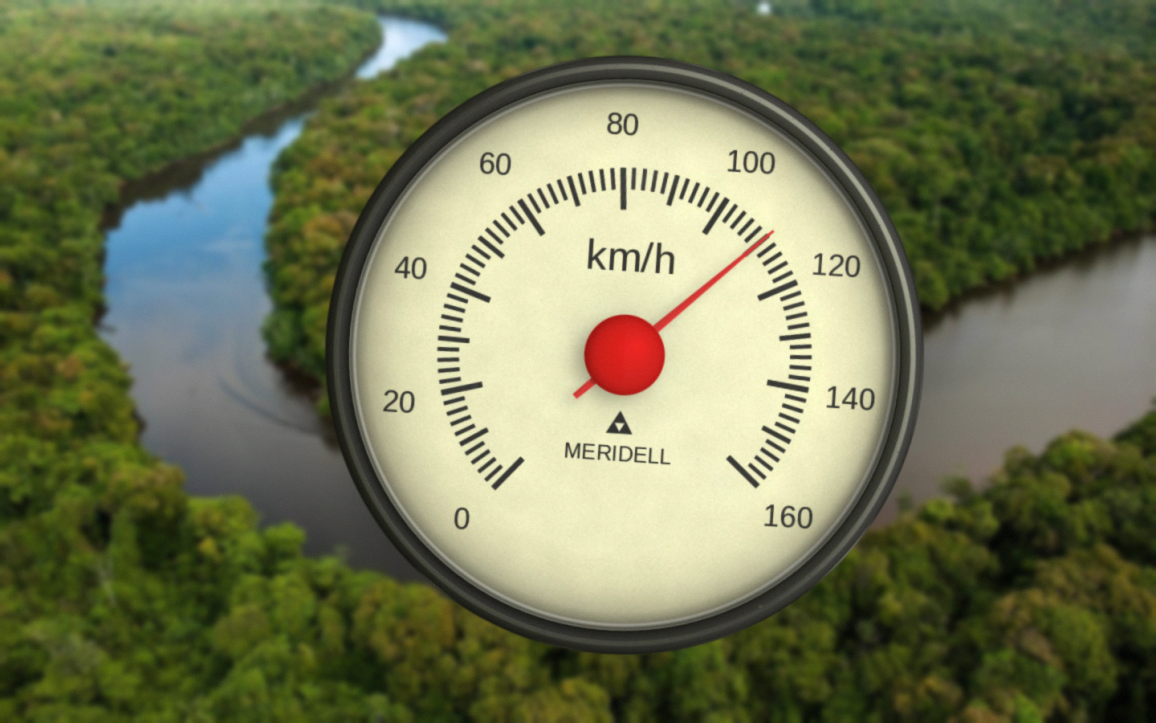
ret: 110,km/h
